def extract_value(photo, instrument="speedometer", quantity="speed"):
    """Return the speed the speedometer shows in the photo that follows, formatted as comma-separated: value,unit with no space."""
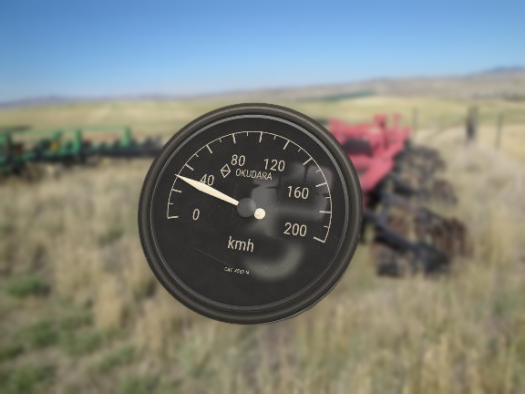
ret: 30,km/h
